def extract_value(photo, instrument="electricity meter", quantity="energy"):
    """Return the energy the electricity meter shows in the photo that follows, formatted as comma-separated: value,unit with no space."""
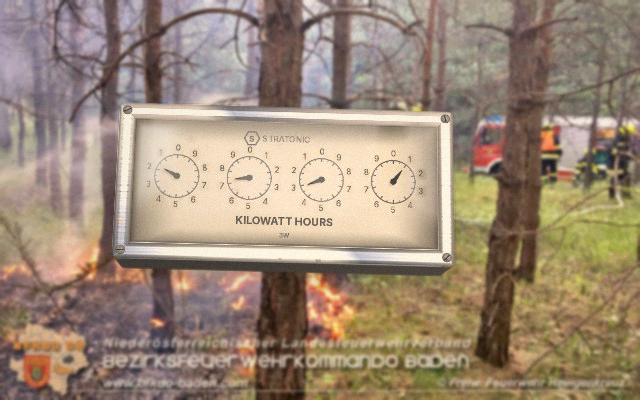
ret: 1731,kWh
